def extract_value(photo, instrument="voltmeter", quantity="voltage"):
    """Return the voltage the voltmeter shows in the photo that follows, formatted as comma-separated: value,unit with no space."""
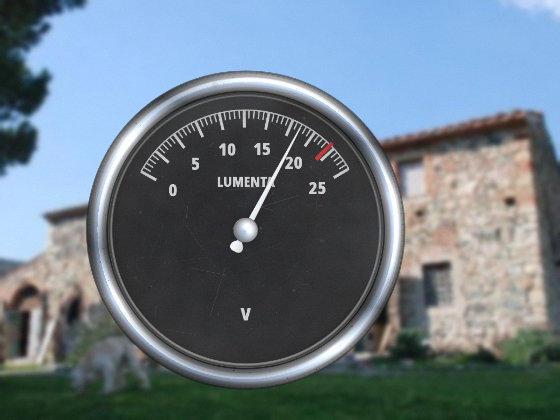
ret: 18.5,V
